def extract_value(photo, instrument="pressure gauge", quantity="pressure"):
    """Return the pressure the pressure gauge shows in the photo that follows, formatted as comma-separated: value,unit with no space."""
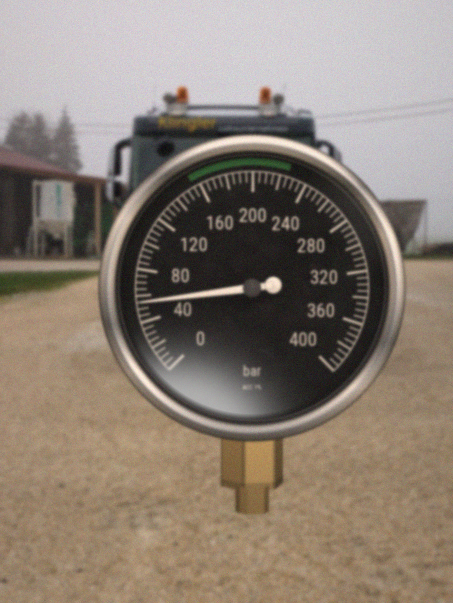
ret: 55,bar
